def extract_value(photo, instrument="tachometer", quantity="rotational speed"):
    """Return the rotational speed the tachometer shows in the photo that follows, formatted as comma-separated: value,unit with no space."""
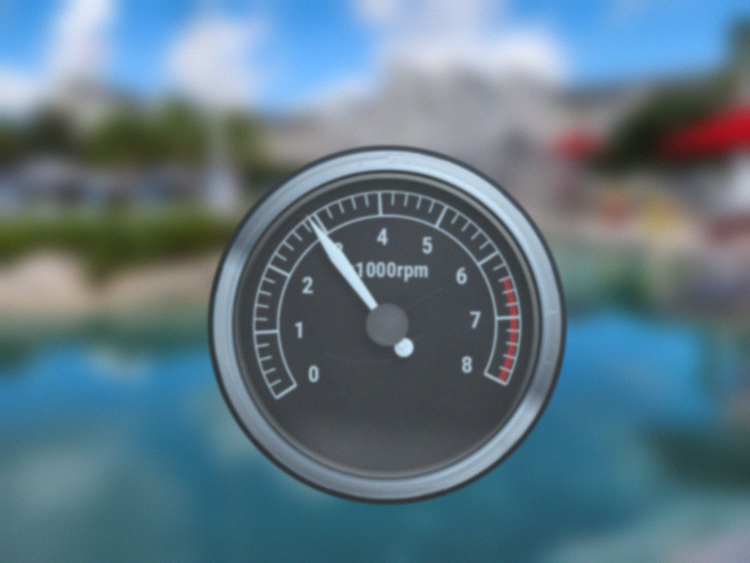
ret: 2900,rpm
